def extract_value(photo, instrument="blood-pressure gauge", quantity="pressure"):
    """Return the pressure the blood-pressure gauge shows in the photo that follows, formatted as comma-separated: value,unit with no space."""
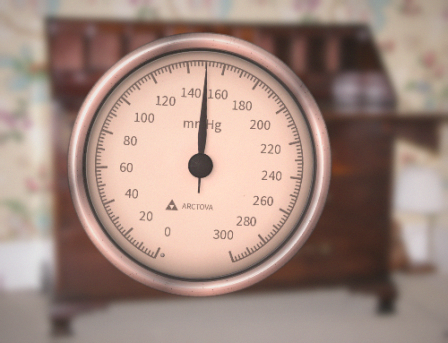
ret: 150,mmHg
